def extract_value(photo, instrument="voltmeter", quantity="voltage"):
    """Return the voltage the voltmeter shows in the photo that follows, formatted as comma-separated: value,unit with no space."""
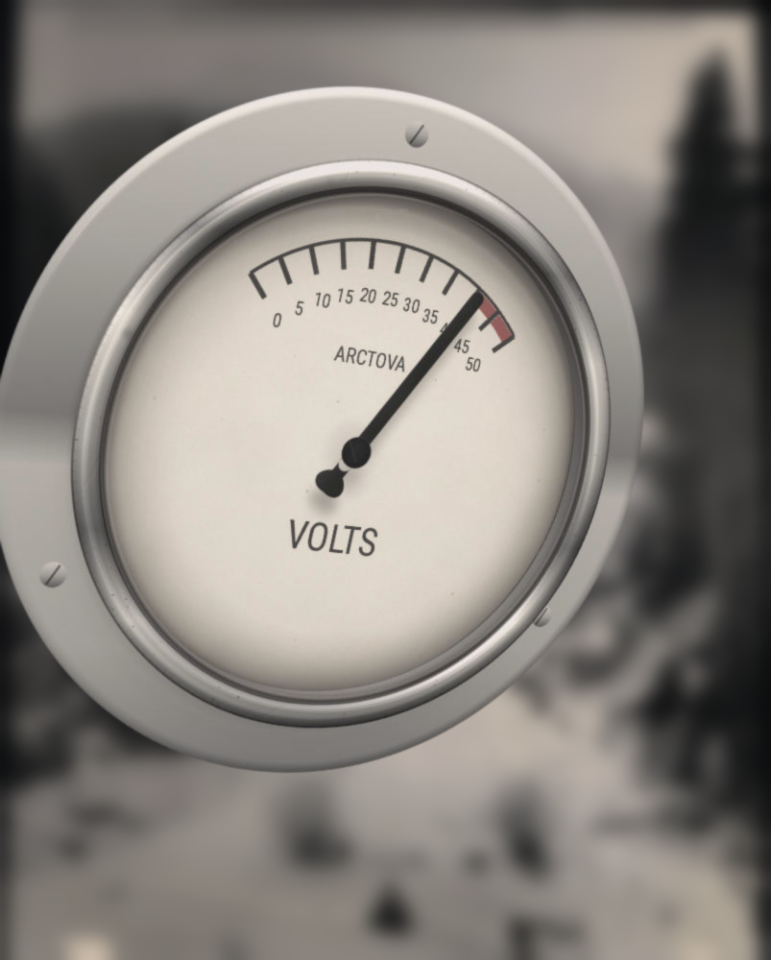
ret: 40,V
